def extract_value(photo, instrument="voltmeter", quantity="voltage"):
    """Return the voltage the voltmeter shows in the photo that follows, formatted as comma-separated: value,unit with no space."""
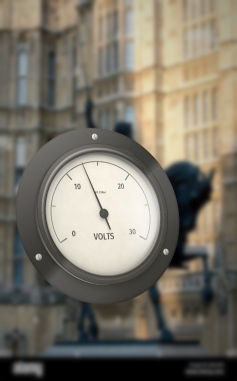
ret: 12.5,V
